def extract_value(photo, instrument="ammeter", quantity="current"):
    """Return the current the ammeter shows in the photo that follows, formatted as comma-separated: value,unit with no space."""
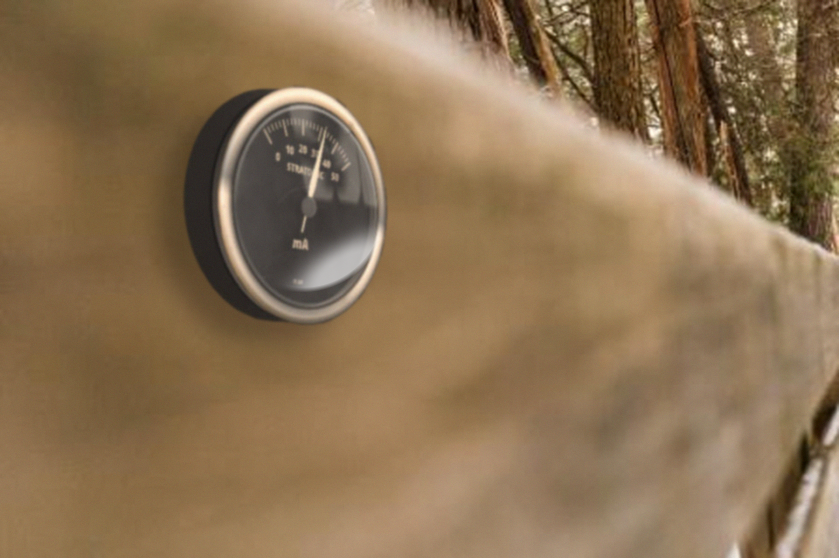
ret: 30,mA
